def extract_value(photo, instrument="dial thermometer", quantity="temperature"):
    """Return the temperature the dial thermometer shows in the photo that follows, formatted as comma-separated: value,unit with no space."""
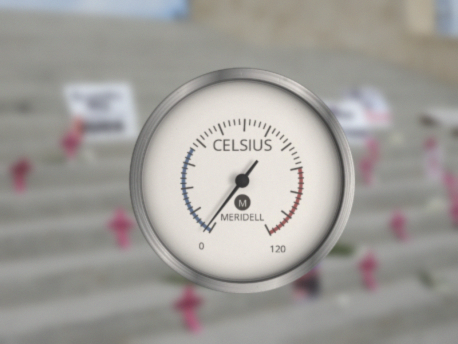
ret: 2,°C
